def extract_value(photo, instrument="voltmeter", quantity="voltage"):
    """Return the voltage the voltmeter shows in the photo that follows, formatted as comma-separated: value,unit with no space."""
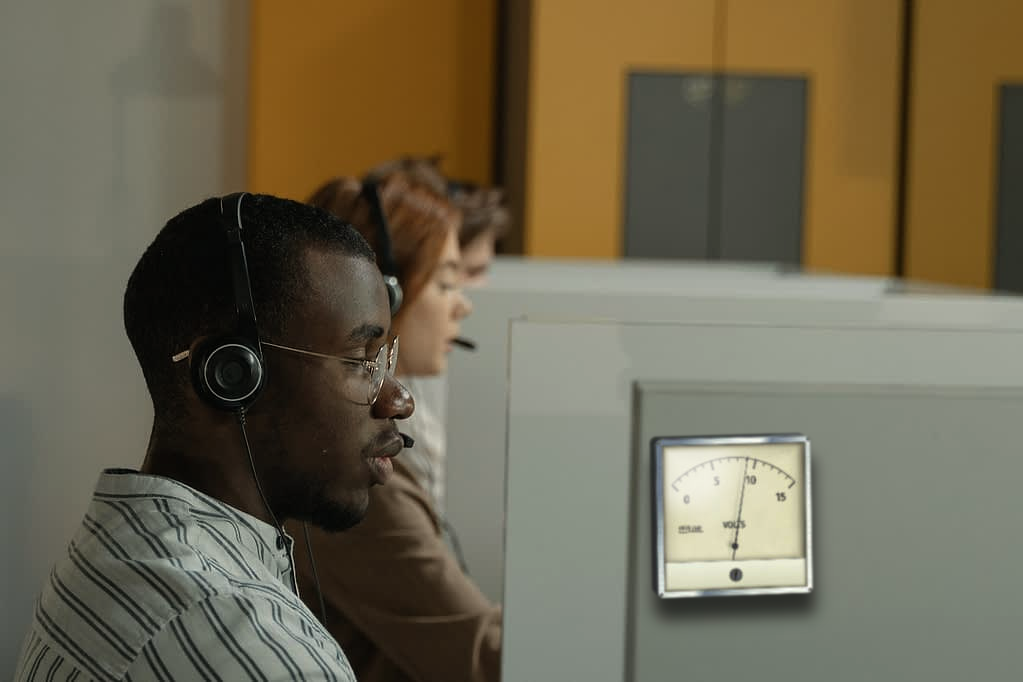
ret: 9,V
